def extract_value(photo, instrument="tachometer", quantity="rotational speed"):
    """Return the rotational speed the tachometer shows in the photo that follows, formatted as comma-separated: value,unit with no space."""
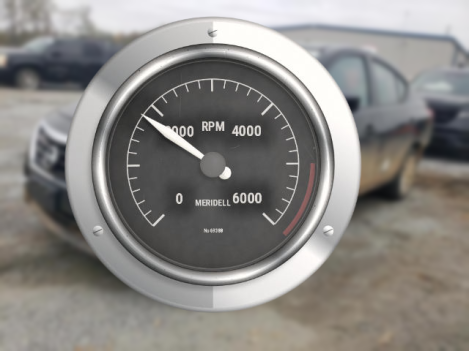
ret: 1800,rpm
